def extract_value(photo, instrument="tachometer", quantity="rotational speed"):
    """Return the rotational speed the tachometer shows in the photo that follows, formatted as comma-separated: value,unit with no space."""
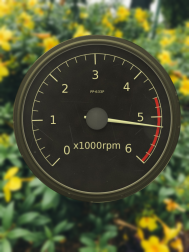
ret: 5200,rpm
